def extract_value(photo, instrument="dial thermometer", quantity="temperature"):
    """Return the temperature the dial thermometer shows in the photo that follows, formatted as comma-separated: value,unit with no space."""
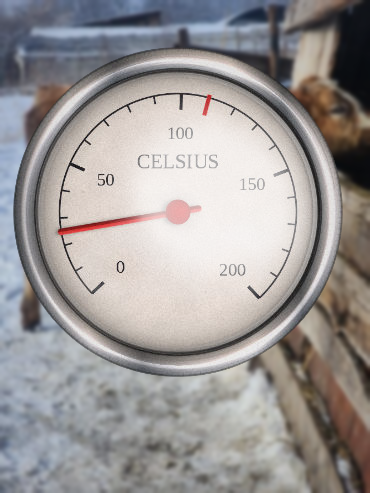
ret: 25,°C
